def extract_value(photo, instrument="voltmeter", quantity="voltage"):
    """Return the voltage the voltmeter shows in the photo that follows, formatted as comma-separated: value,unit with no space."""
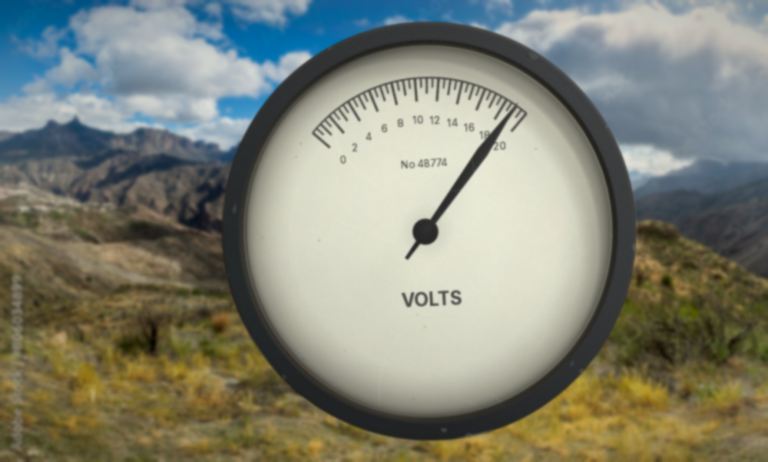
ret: 19,V
